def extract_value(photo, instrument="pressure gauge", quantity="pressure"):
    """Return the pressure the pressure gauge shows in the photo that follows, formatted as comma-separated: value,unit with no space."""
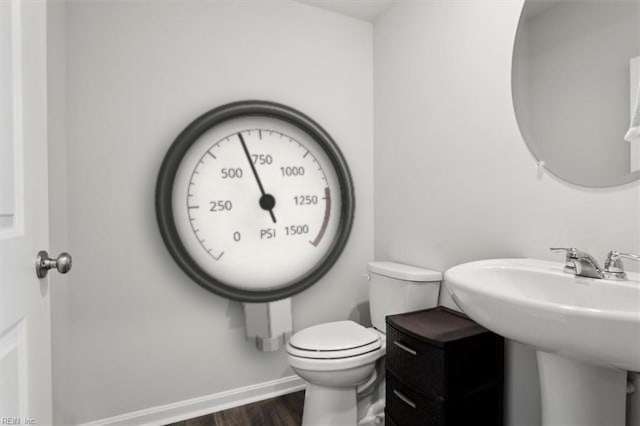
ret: 650,psi
